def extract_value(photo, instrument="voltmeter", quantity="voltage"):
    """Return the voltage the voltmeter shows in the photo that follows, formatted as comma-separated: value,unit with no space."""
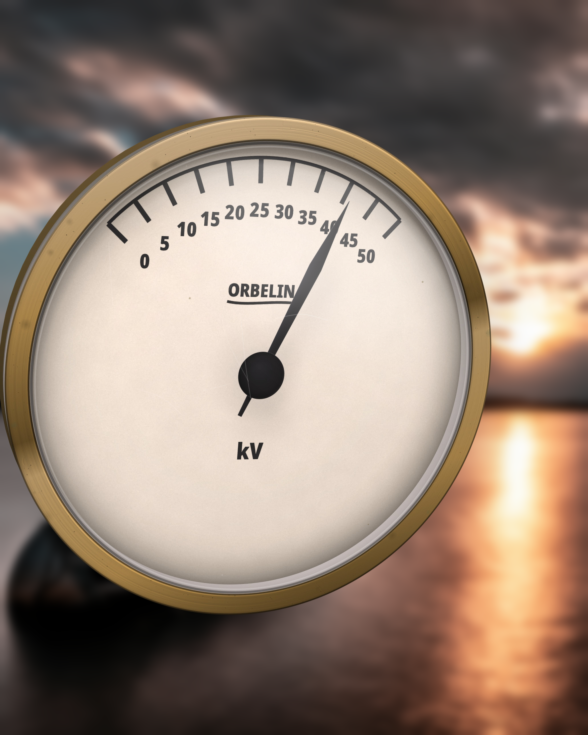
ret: 40,kV
